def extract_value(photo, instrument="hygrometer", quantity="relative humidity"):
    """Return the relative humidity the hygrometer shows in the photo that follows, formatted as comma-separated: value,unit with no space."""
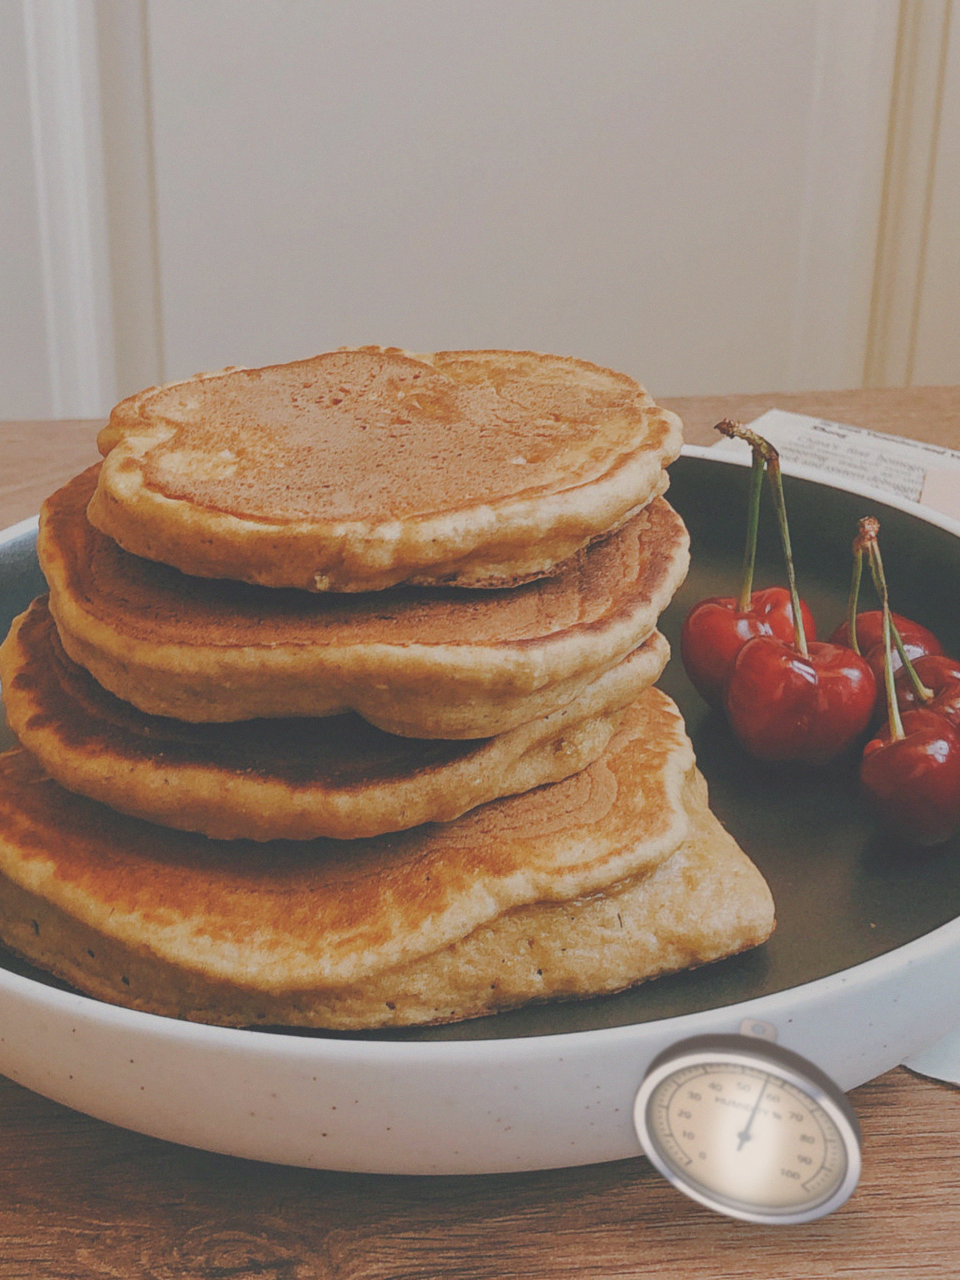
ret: 56,%
